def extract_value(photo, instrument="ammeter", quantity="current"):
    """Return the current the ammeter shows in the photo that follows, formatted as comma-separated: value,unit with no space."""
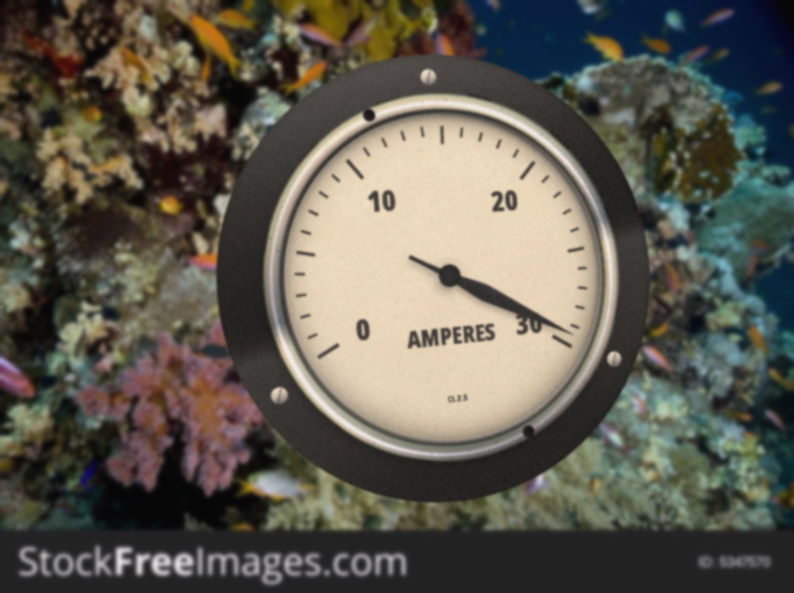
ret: 29.5,A
